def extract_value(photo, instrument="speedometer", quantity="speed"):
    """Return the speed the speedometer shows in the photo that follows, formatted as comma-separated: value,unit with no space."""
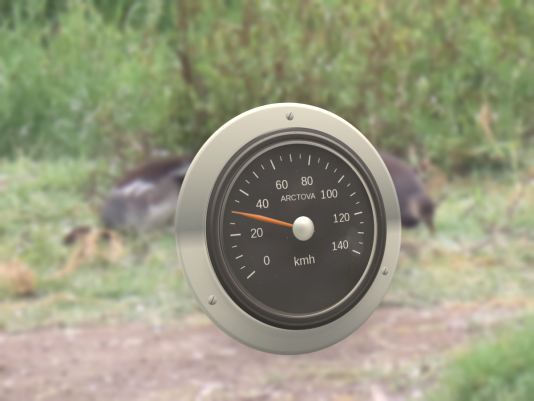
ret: 30,km/h
